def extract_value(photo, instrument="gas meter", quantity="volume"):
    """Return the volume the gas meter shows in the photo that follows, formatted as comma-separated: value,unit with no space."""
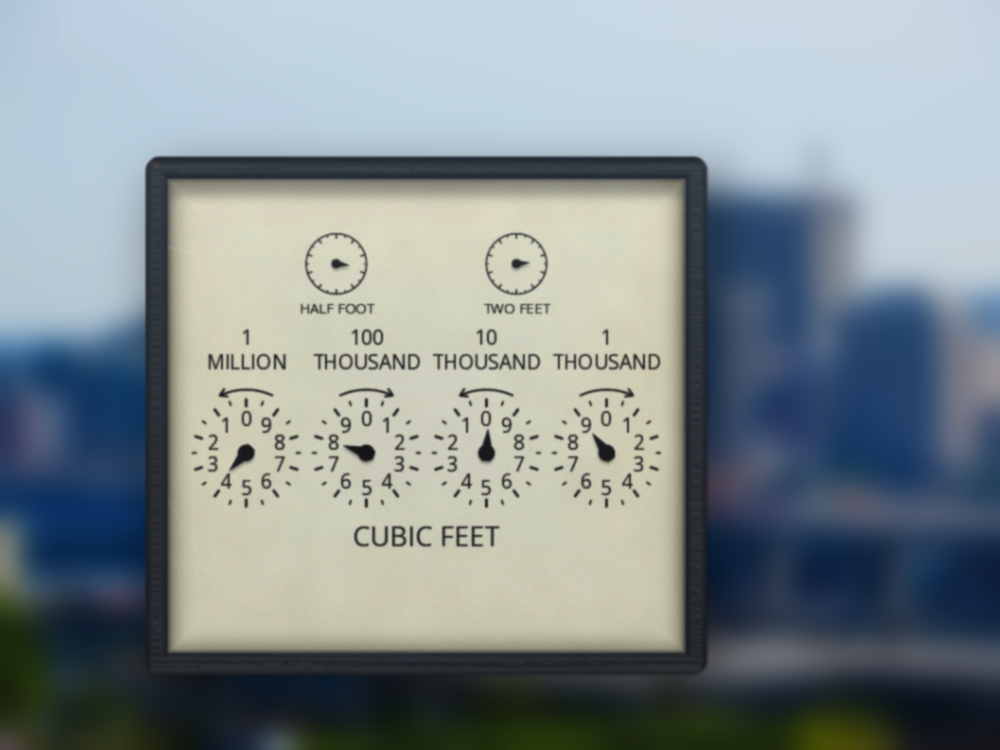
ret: 379900,ft³
